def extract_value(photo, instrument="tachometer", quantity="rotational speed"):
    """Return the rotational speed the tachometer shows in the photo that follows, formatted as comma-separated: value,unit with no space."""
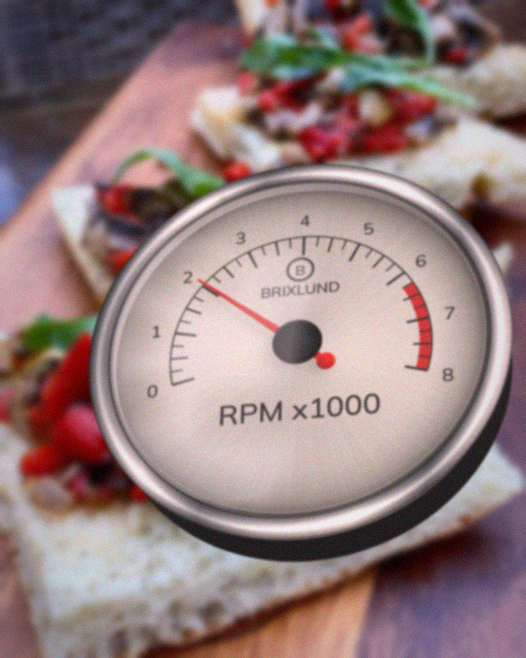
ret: 2000,rpm
